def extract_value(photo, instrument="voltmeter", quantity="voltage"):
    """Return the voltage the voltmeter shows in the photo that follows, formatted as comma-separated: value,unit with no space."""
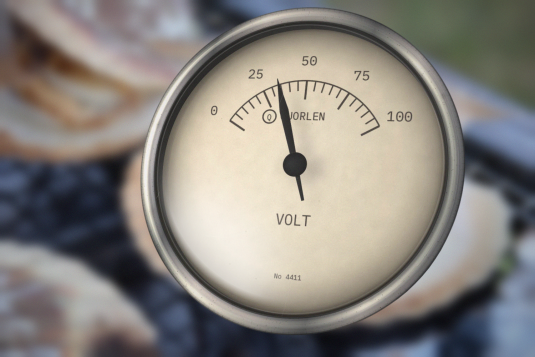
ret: 35,V
